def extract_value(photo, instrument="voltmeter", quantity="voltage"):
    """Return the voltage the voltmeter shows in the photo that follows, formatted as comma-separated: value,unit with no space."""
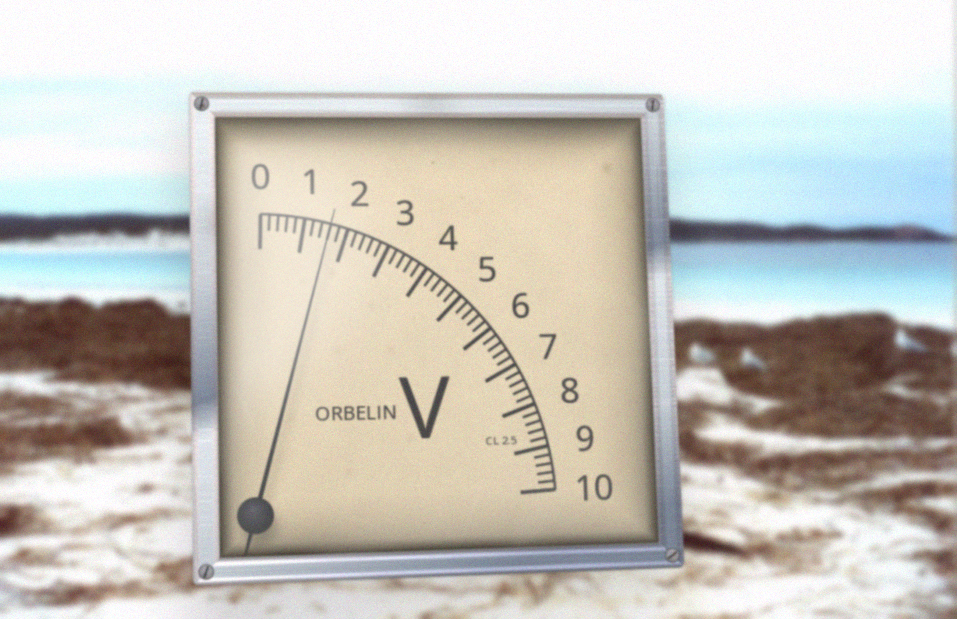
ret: 1.6,V
